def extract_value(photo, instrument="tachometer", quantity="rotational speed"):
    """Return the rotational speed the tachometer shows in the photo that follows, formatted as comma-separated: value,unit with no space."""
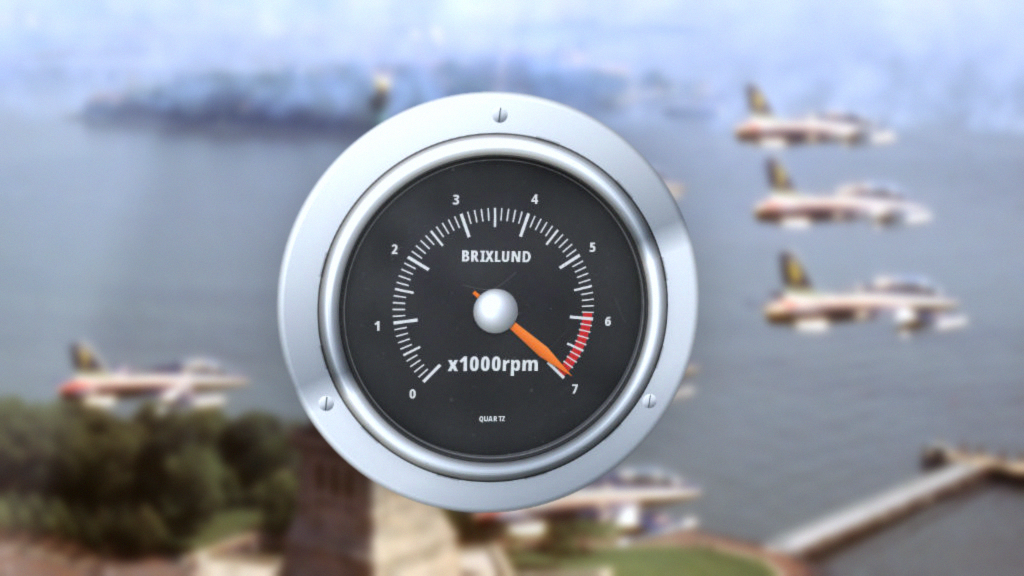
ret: 6900,rpm
